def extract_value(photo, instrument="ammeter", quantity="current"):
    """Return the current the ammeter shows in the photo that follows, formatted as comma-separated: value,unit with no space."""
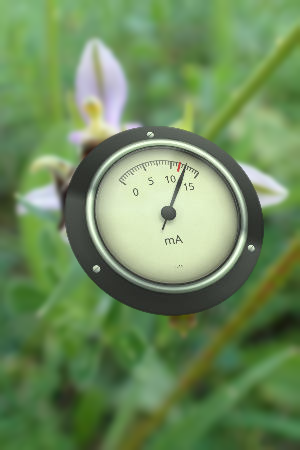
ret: 12.5,mA
